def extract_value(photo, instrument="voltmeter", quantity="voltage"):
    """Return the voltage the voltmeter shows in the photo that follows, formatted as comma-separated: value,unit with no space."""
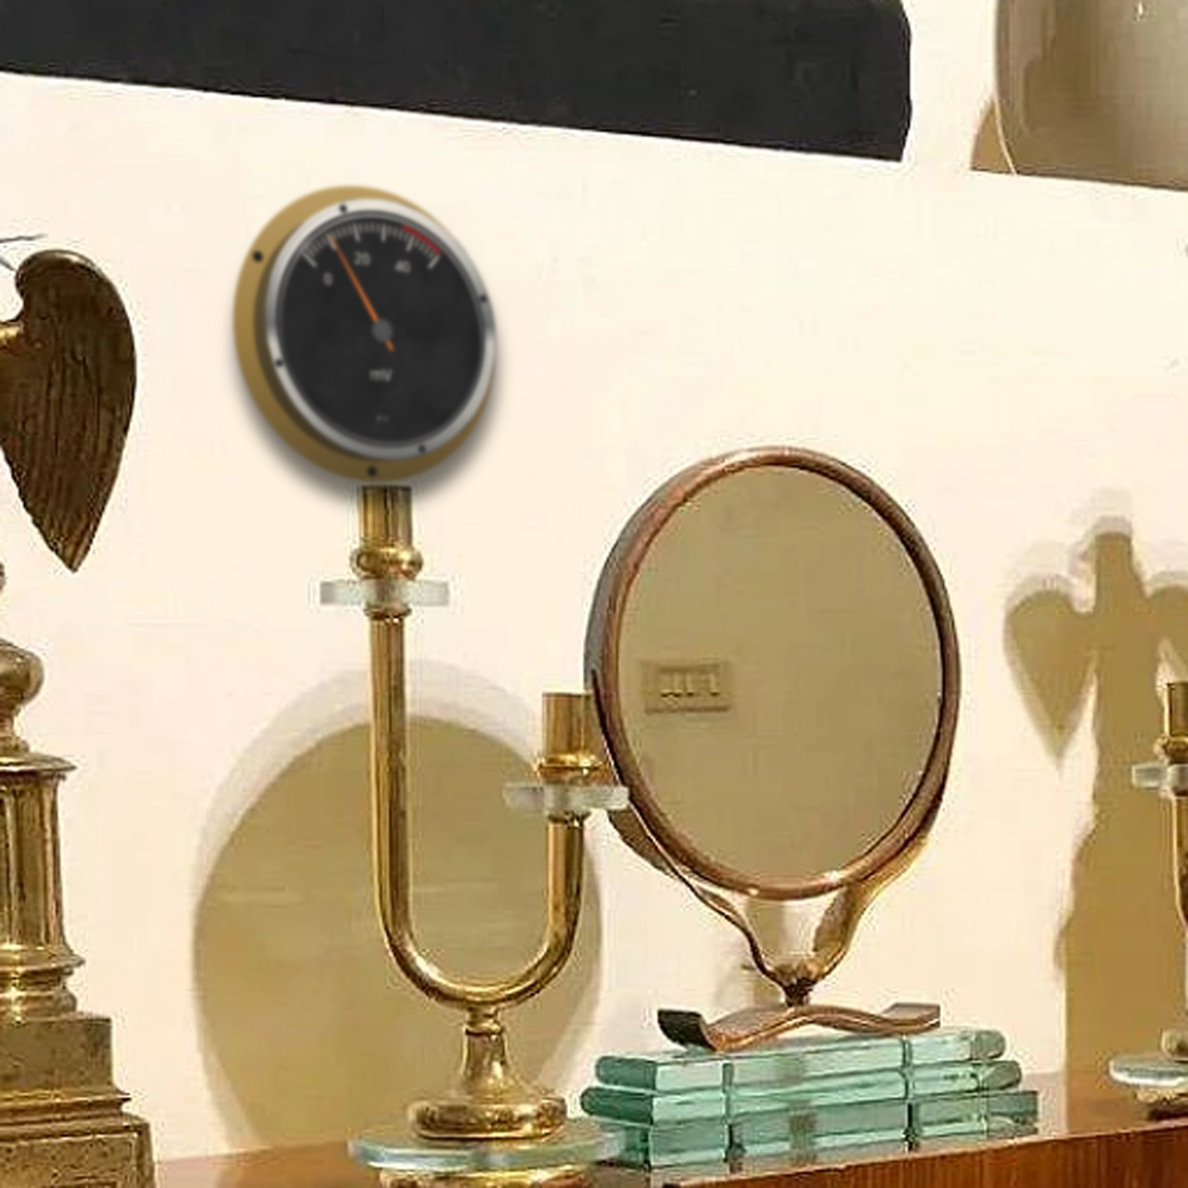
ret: 10,mV
